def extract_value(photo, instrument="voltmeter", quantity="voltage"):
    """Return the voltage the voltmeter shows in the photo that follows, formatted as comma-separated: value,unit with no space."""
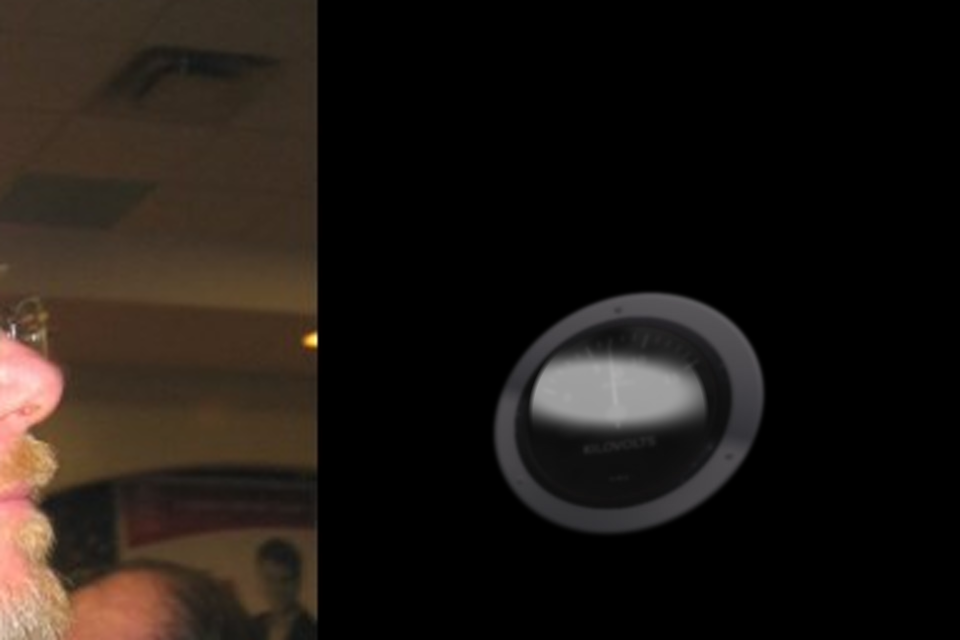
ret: 7,kV
